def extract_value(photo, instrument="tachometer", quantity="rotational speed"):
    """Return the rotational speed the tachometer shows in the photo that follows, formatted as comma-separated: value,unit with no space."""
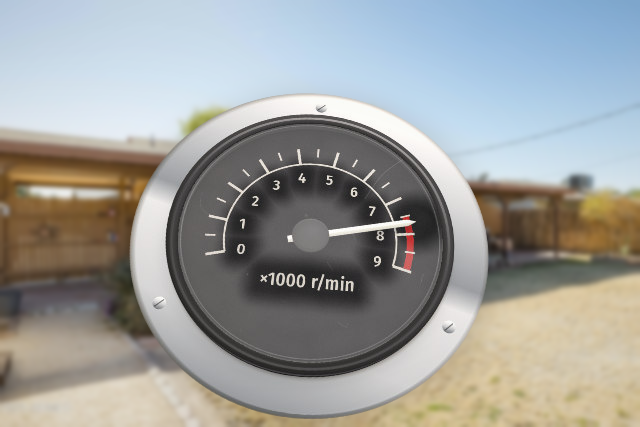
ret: 7750,rpm
